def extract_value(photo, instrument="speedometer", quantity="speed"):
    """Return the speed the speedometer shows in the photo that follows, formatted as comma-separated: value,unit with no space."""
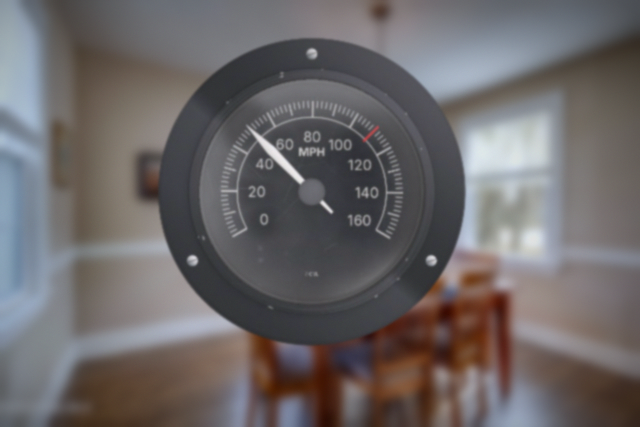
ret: 50,mph
